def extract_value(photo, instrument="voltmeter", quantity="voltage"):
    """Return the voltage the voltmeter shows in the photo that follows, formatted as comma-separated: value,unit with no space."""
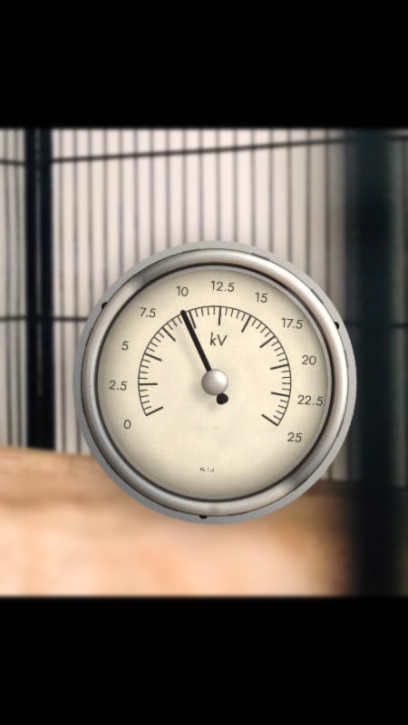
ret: 9.5,kV
